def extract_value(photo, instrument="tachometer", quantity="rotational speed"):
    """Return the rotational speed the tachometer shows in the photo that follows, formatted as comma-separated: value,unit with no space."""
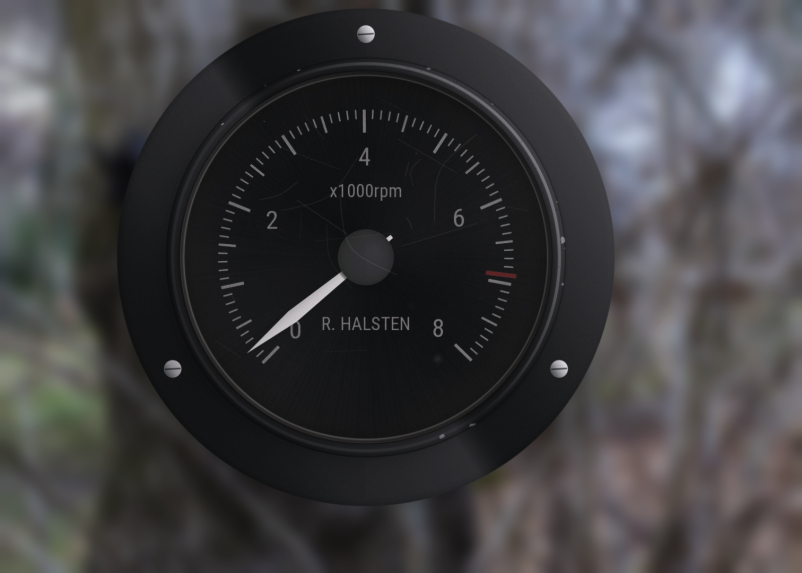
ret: 200,rpm
